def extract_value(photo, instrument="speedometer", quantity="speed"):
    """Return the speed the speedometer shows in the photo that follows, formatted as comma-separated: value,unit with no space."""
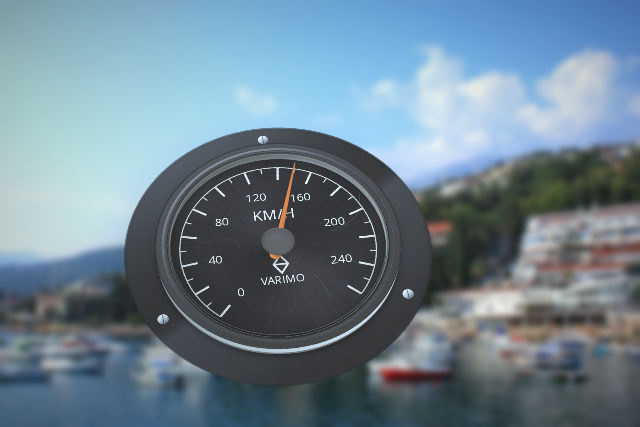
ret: 150,km/h
